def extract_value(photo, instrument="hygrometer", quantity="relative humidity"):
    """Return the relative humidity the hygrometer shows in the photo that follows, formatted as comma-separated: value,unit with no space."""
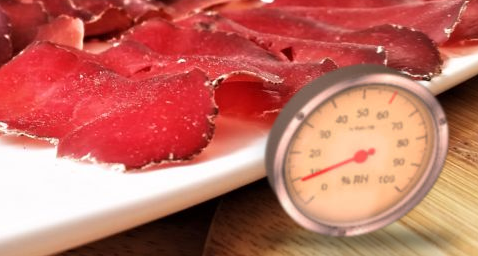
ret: 10,%
